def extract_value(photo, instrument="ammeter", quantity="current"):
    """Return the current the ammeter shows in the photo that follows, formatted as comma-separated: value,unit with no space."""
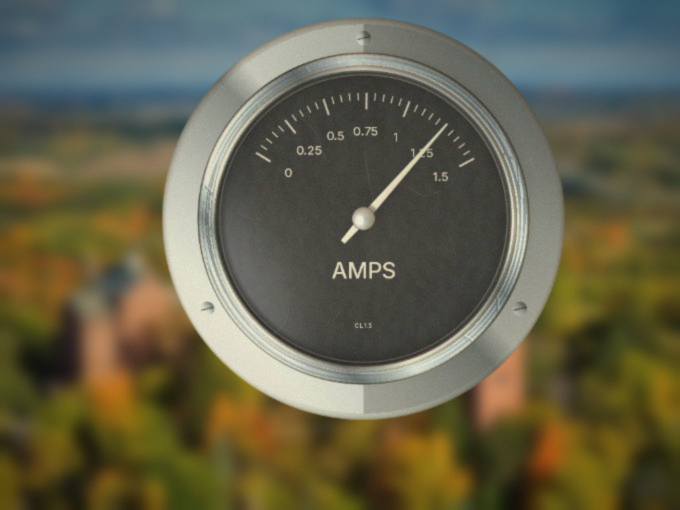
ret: 1.25,A
